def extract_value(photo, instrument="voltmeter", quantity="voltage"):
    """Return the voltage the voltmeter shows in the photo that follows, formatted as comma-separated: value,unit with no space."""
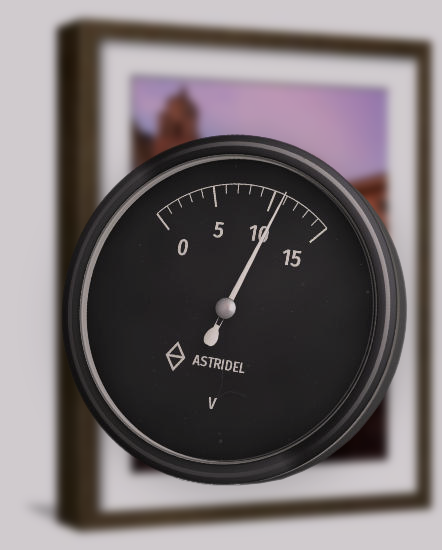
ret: 11,V
